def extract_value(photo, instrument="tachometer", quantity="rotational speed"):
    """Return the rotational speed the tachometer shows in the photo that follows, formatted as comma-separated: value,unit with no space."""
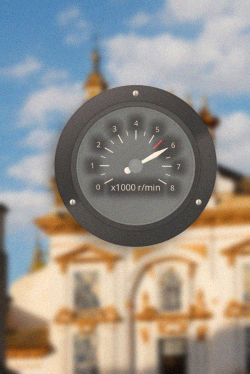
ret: 6000,rpm
